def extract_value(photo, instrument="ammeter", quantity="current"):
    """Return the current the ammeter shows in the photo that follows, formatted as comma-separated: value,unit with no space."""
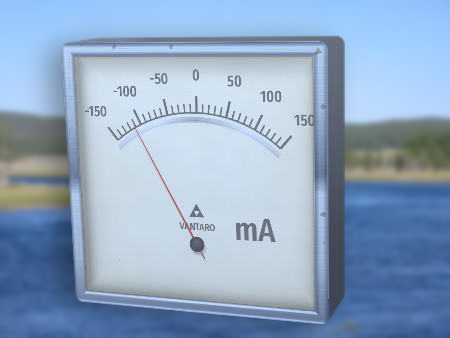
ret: -110,mA
